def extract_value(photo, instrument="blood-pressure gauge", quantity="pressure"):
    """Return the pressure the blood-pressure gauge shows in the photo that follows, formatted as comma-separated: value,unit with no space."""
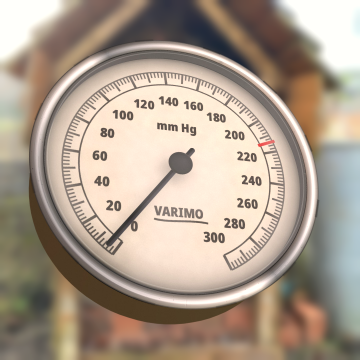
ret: 4,mmHg
